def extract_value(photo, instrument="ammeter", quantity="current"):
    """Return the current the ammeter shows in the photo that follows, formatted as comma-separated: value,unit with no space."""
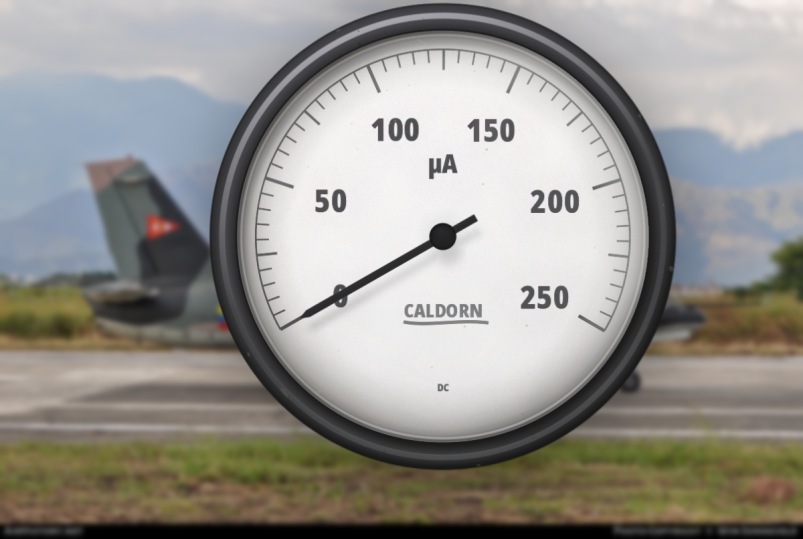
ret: 0,µA
